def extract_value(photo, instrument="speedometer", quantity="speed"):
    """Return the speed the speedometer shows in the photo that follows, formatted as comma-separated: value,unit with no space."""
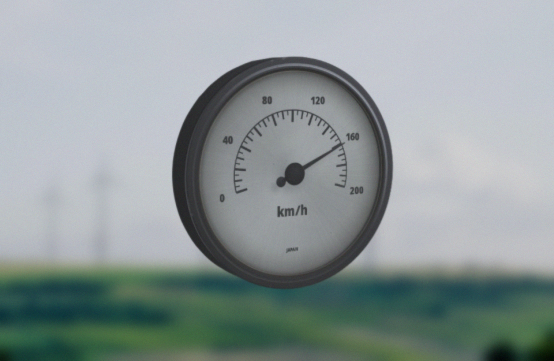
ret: 160,km/h
